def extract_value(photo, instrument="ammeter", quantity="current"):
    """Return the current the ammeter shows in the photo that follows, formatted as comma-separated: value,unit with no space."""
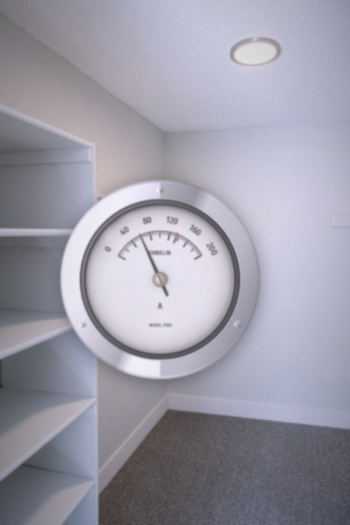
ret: 60,A
